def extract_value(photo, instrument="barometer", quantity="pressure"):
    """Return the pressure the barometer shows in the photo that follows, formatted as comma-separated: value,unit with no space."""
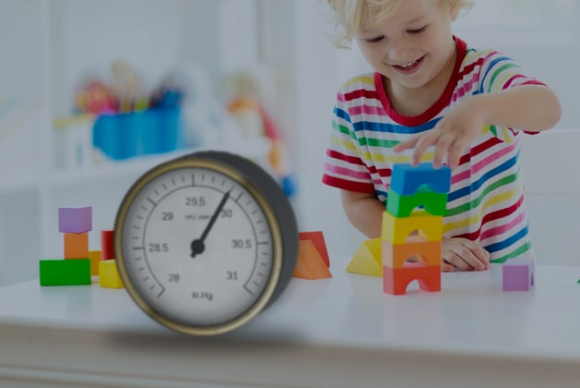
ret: 29.9,inHg
